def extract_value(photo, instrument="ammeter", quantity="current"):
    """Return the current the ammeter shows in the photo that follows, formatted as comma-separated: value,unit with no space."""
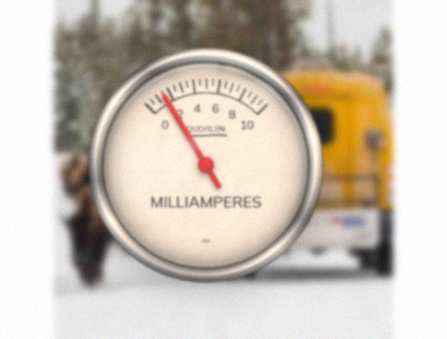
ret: 1.5,mA
